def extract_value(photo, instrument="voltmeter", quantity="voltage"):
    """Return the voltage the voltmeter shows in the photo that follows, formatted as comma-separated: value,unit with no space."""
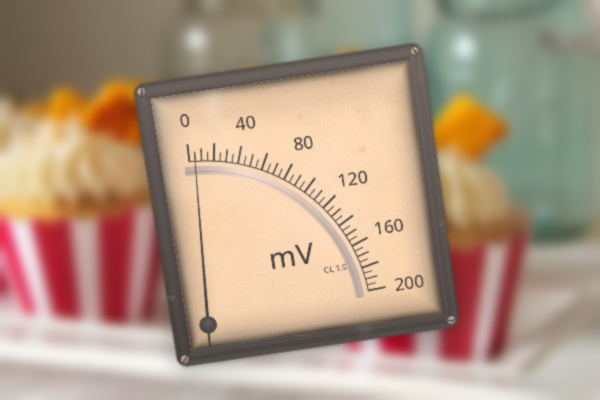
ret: 5,mV
